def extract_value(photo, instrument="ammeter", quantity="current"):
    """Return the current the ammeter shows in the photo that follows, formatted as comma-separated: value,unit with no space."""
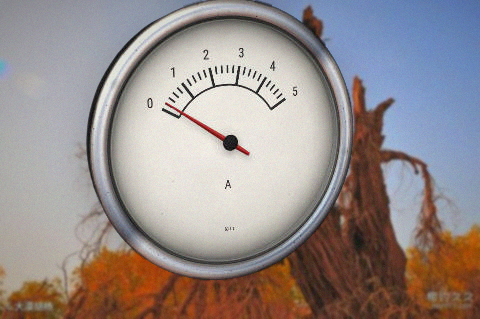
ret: 0.2,A
